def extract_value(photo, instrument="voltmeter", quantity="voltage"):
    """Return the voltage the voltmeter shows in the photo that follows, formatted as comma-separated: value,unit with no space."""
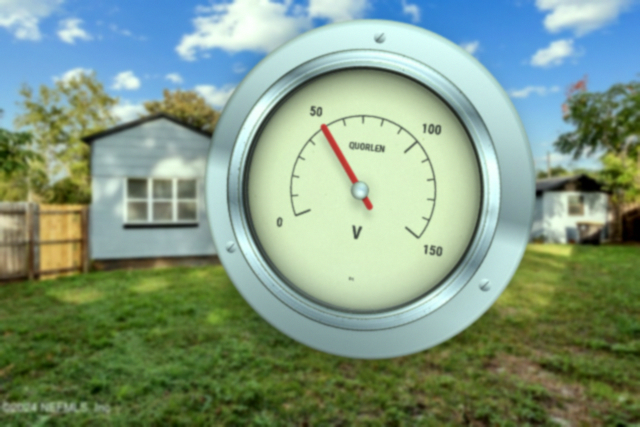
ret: 50,V
